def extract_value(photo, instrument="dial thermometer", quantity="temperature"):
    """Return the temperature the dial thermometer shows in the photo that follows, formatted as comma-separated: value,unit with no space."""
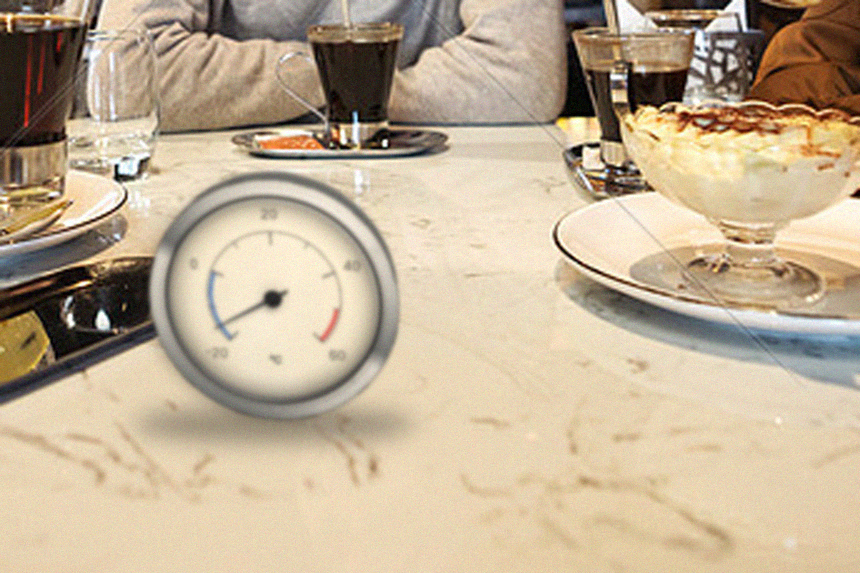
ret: -15,°C
